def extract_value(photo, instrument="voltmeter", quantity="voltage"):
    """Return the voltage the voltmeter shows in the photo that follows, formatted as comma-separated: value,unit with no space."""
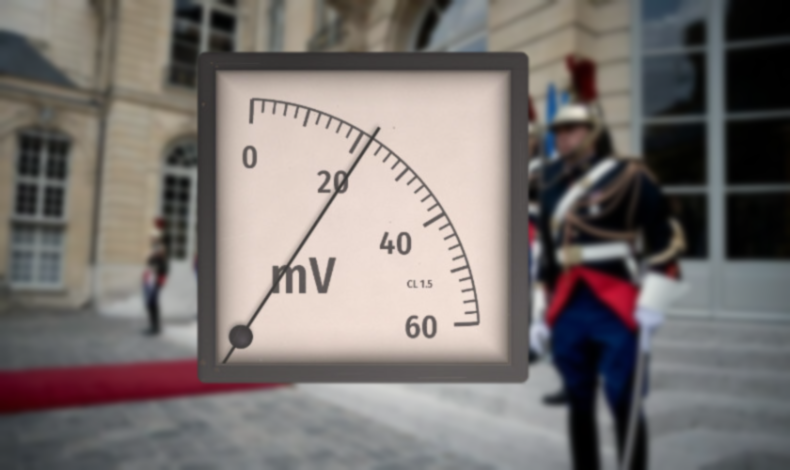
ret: 22,mV
